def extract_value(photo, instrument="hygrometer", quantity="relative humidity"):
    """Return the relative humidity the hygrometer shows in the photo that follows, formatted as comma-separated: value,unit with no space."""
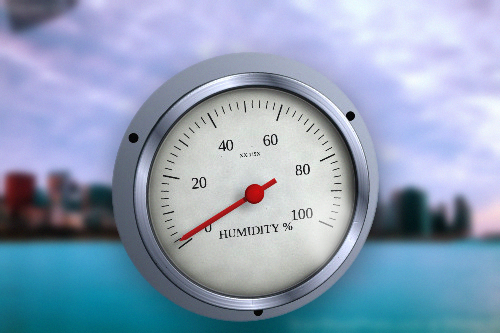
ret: 2,%
